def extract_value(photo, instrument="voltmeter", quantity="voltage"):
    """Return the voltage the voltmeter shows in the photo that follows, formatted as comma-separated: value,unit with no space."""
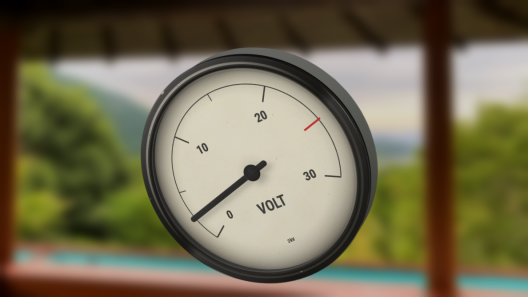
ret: 2.5,V
